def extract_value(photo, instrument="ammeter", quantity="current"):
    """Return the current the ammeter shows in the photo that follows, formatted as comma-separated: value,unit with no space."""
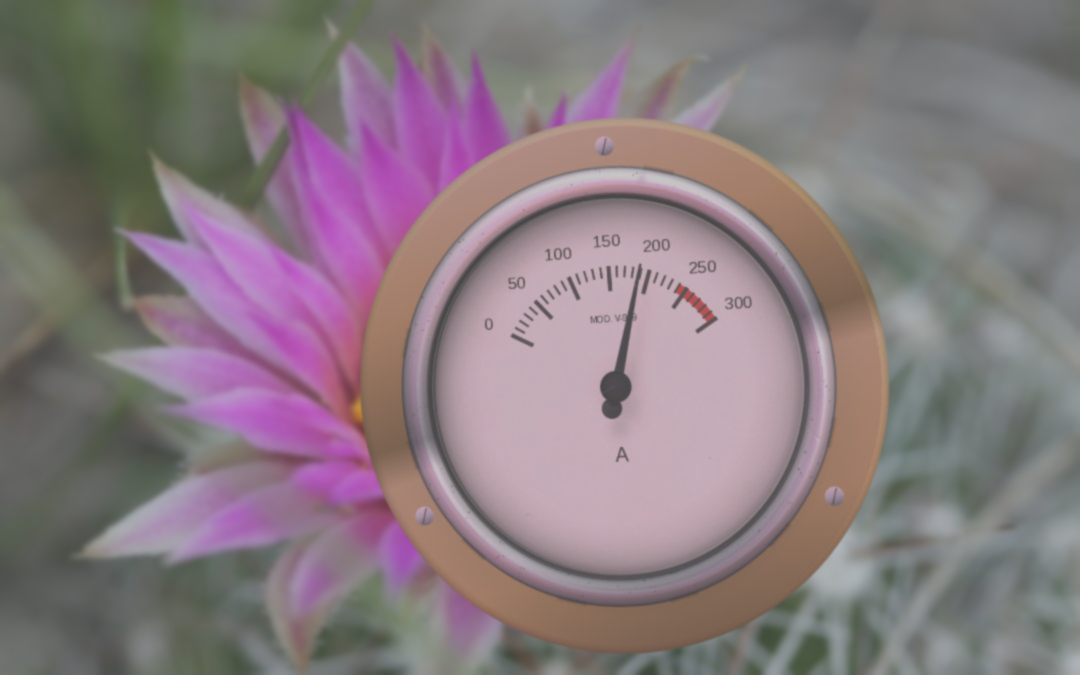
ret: 190,A
